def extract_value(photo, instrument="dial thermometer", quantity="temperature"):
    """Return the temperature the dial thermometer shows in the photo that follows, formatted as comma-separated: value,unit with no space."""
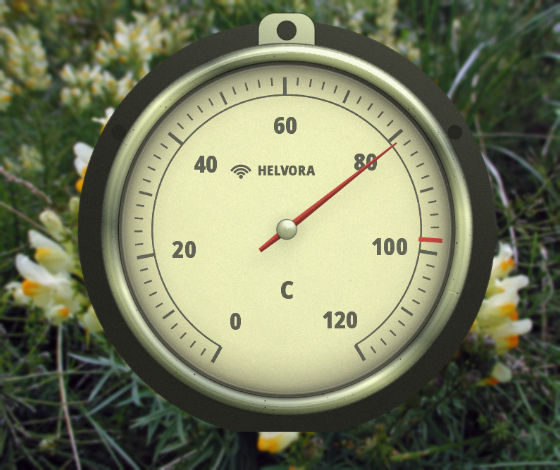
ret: 81,°C
